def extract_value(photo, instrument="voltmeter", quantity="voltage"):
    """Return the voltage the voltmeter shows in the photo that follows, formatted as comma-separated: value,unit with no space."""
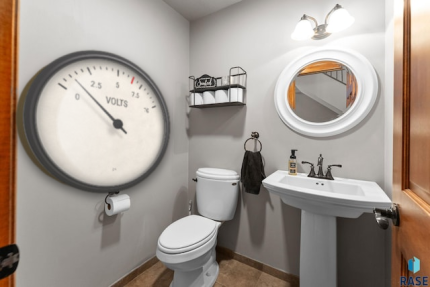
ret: 1,V
